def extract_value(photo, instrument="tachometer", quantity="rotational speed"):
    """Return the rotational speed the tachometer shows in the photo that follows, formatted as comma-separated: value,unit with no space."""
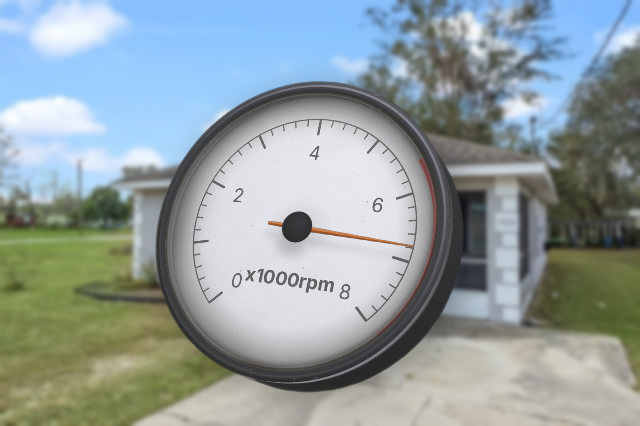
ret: 6800,rpm
